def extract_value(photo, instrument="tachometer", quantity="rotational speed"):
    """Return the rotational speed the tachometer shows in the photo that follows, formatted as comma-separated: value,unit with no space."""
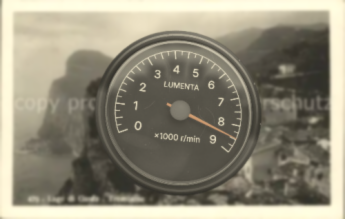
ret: 8500,rpm
